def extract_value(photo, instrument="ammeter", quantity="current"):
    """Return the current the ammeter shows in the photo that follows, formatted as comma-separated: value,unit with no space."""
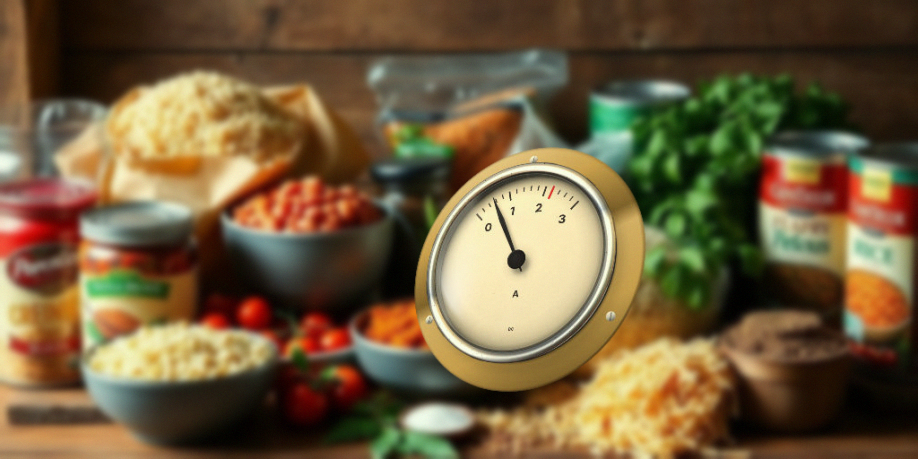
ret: 0.6,A
